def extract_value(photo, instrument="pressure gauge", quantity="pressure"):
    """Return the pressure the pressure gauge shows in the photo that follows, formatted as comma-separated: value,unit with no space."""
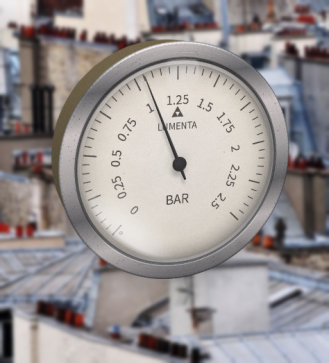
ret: 1.05,bar
